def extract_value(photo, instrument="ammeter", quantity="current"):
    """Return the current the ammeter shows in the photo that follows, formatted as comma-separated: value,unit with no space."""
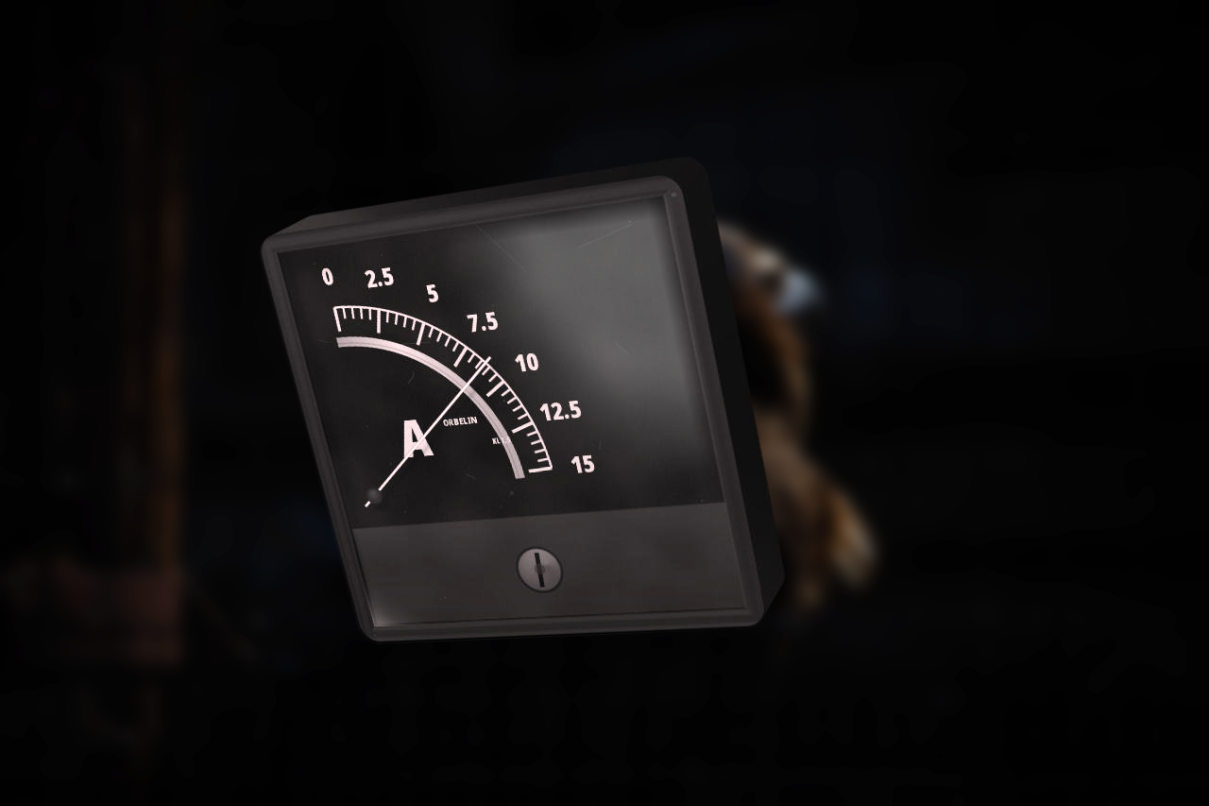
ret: 8.75,A
